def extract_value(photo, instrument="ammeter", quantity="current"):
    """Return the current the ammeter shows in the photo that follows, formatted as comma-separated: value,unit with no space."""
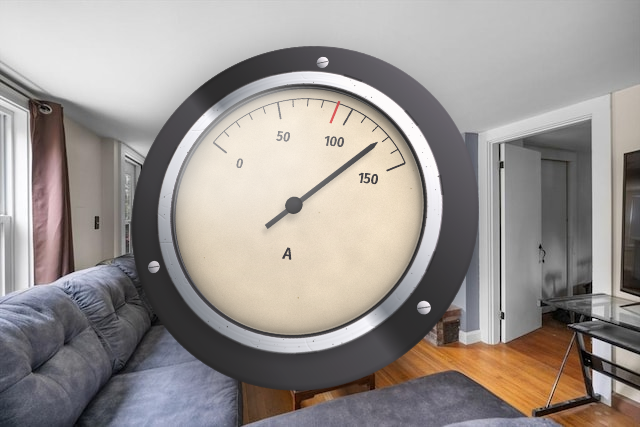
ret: 130,A
